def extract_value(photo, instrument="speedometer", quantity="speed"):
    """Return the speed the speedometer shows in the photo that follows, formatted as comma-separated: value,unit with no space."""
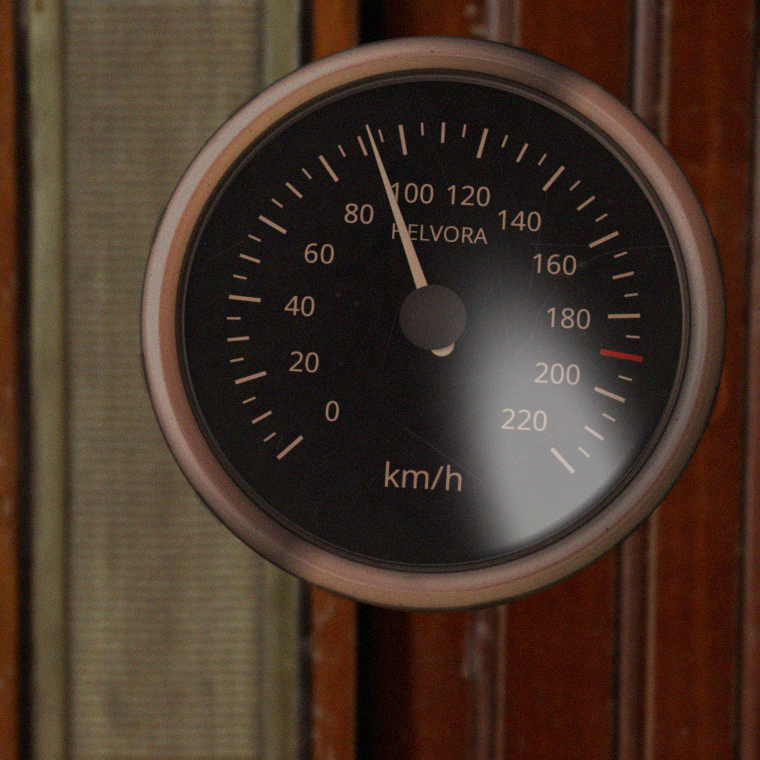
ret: 92.5,km/h
